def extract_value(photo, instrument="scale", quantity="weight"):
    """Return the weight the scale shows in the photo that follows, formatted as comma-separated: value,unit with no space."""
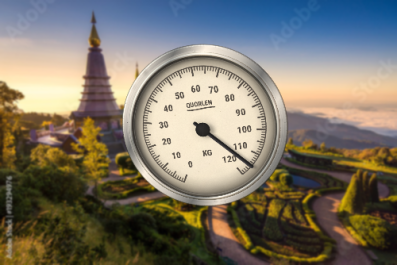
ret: 115,kg
